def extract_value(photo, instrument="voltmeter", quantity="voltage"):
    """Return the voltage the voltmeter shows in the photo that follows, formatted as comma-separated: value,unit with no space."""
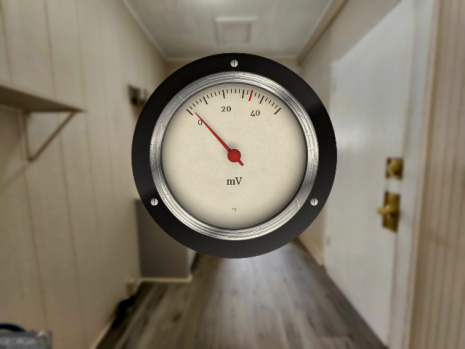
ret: 2,mV
